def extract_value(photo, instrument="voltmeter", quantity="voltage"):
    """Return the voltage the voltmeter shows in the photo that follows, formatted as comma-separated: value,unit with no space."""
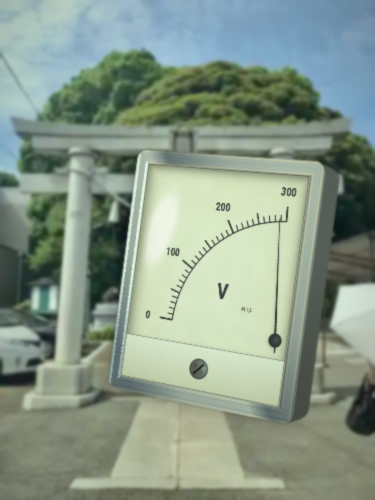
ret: 290,V
